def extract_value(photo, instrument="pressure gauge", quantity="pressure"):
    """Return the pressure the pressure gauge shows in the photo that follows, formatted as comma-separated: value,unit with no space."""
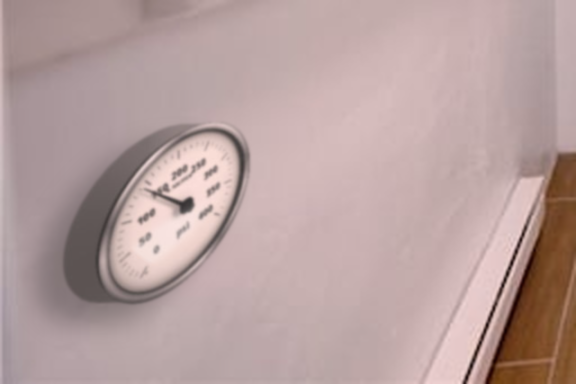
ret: 140,psi
